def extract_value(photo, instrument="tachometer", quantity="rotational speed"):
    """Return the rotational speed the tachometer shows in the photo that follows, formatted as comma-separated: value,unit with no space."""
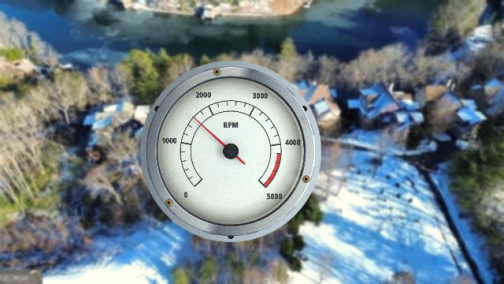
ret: 1600,rpm
